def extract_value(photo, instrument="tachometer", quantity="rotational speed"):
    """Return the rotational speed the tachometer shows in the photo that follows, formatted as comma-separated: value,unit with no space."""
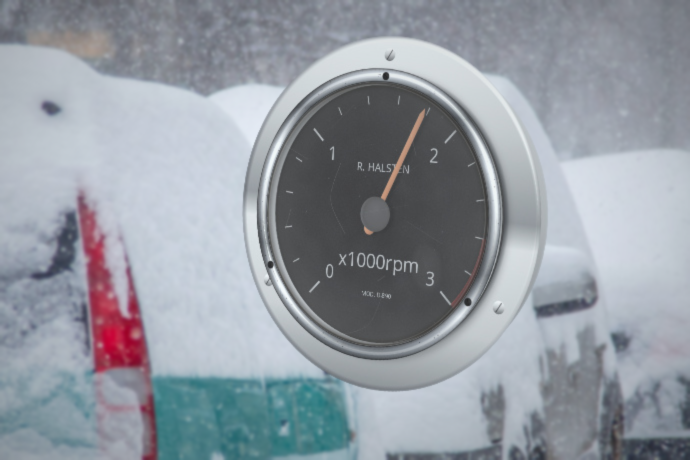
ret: 1800,rpm
